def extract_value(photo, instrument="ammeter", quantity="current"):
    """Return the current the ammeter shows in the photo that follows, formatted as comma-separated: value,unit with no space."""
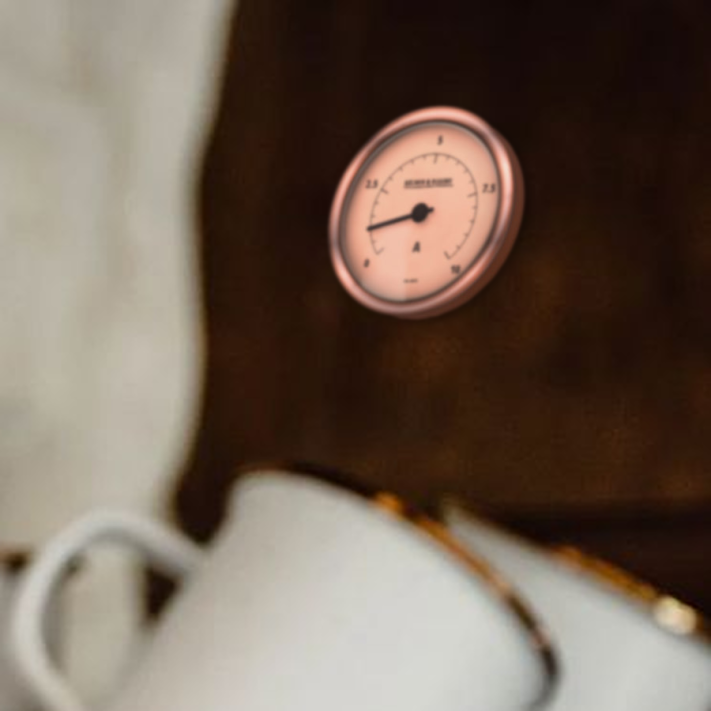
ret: 1,A
